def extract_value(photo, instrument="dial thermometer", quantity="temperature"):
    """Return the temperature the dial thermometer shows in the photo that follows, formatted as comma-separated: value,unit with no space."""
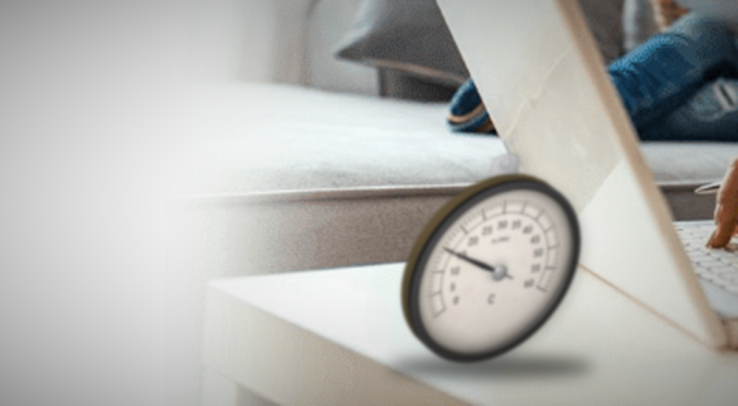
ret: 15,°C
